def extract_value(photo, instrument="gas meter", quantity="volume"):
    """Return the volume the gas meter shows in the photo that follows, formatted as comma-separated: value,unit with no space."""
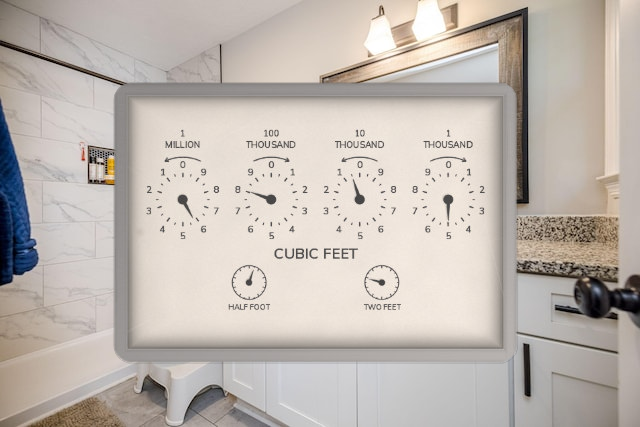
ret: 580500,ft³
